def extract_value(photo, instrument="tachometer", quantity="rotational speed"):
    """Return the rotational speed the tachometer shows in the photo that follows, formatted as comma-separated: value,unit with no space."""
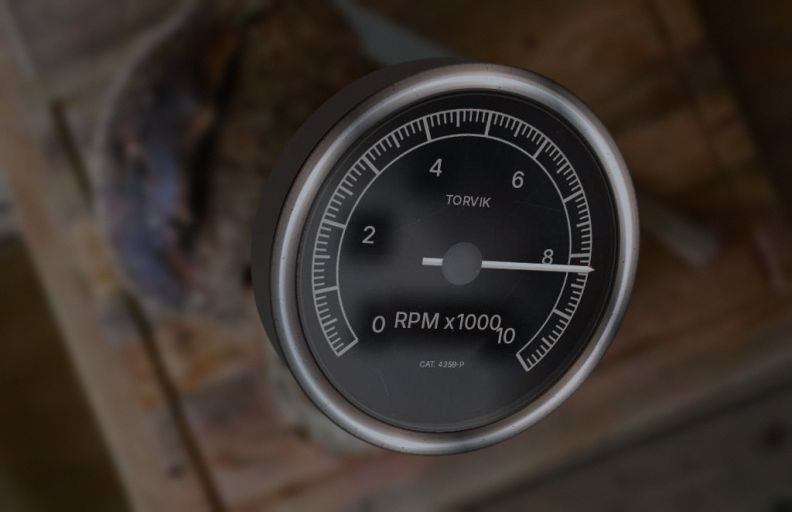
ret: 8200,rpm
